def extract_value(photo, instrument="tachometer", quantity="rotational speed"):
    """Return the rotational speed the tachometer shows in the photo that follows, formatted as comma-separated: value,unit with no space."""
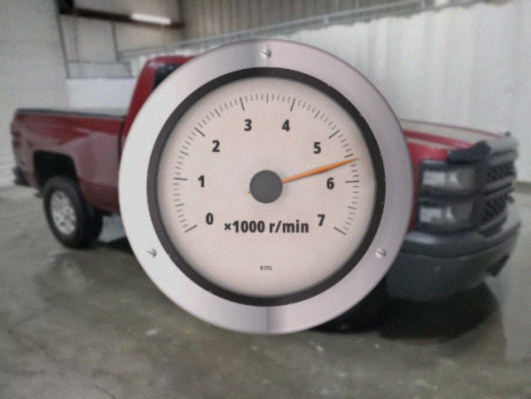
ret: 5600,rpm
